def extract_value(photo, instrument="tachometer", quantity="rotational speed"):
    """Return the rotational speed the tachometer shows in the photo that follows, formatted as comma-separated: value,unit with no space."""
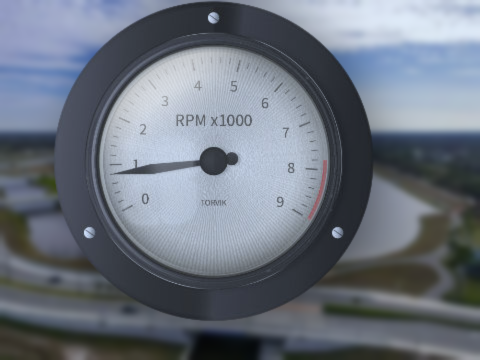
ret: 800,rpm
